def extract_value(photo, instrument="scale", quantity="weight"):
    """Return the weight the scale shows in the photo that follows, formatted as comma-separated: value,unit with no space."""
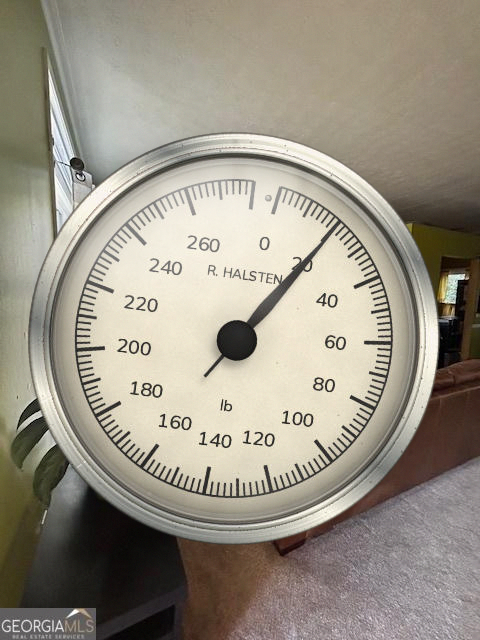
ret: 20,lb
